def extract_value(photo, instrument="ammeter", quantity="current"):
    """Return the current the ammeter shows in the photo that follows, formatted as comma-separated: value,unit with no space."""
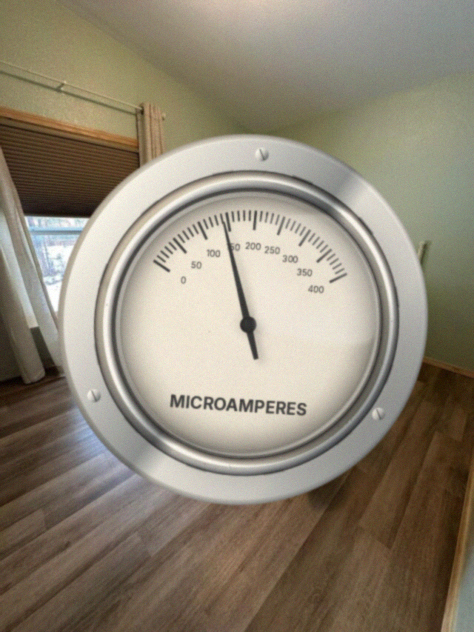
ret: 140,µA
